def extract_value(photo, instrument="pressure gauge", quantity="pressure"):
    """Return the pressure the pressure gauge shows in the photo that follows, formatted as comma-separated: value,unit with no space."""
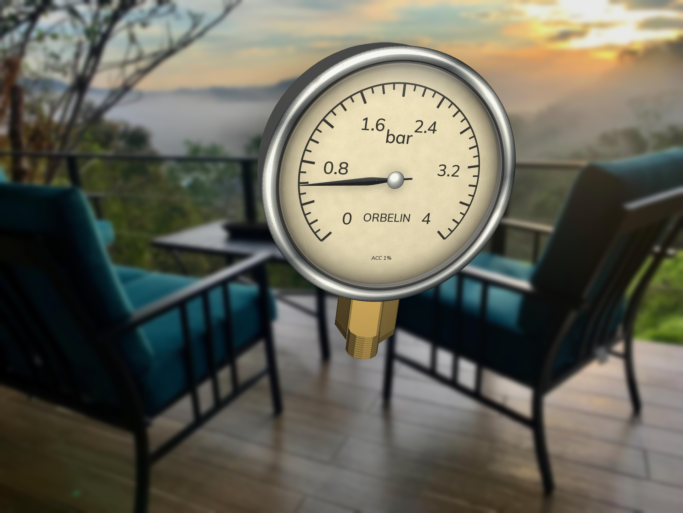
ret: 0.6,bar
